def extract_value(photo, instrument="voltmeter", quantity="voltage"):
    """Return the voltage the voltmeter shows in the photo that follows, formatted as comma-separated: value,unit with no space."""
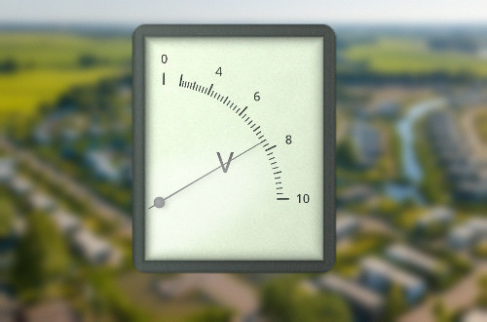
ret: 7.6,V
